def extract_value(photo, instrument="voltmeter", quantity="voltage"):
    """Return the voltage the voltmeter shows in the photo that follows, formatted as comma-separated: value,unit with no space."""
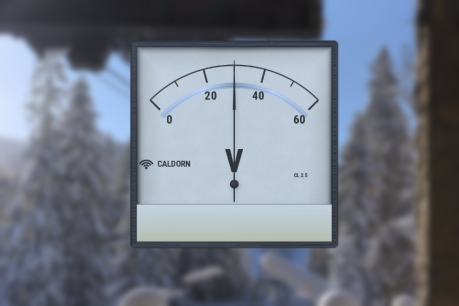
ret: 30,V
